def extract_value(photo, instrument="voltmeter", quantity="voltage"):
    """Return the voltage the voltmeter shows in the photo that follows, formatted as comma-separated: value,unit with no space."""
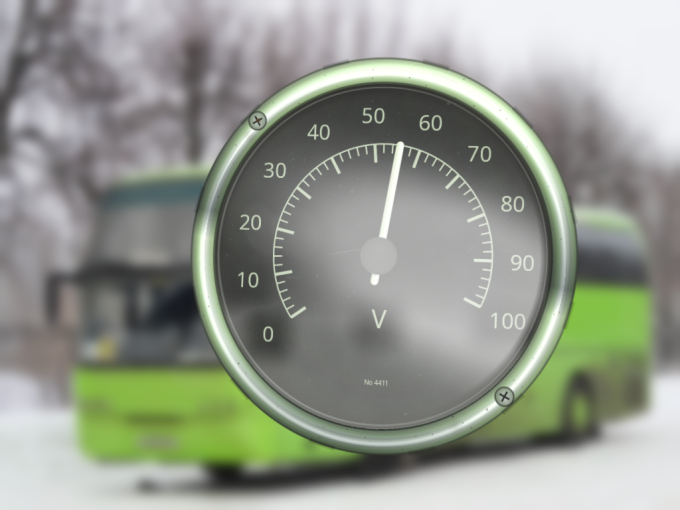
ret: 56,V
